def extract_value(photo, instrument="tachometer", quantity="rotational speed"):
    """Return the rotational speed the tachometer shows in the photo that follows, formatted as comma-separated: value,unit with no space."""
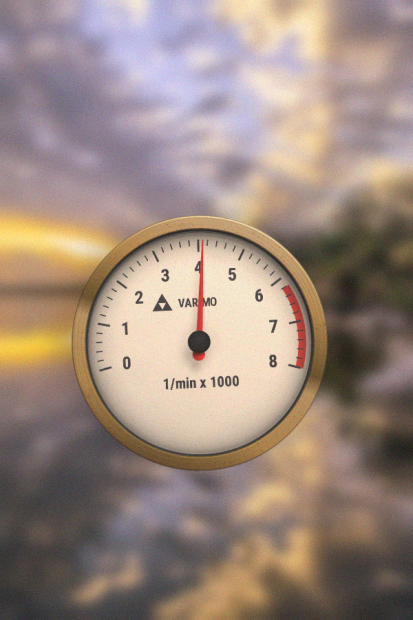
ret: 4100,rpm
